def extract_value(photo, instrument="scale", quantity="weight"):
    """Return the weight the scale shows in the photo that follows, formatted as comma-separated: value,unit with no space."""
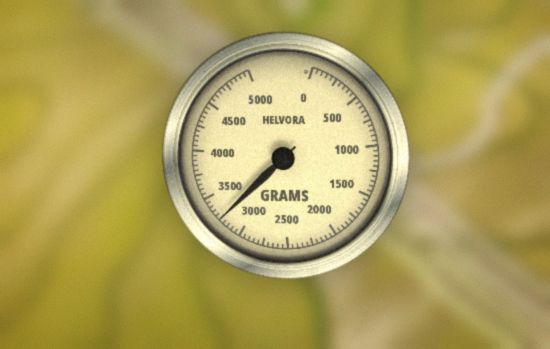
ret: 3250,g
